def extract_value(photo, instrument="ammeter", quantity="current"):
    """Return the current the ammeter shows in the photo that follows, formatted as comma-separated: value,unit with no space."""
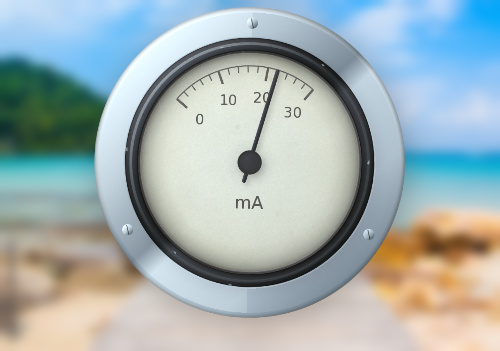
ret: 22,mA
